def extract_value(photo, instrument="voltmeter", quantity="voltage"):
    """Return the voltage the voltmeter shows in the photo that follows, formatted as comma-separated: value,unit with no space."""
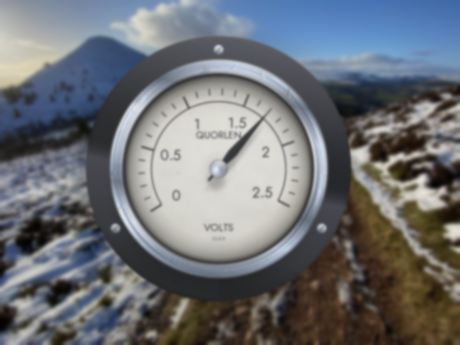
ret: 1.7,V
